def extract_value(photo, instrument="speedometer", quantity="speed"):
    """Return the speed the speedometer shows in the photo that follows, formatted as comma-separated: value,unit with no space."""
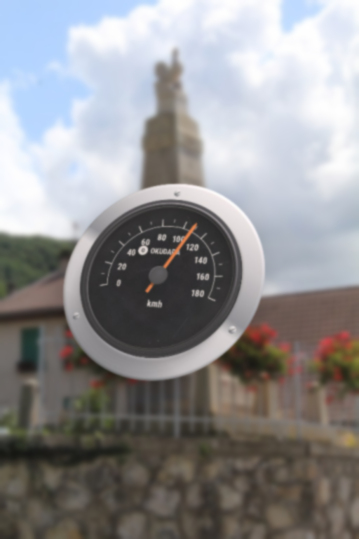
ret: 110,km/h
